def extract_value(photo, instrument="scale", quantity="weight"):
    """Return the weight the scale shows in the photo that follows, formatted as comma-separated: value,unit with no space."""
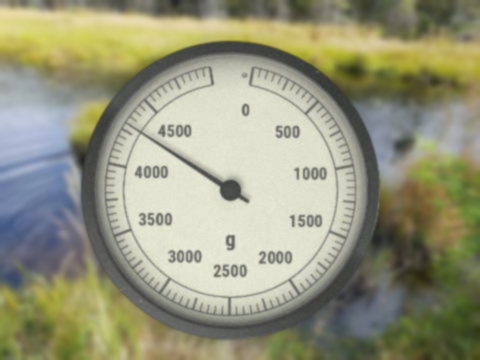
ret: 4300,g
